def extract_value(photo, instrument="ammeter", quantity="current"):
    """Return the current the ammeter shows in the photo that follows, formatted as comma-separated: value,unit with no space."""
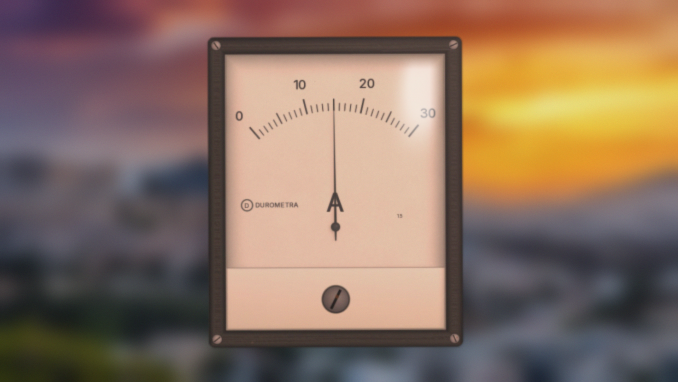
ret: 15,A
